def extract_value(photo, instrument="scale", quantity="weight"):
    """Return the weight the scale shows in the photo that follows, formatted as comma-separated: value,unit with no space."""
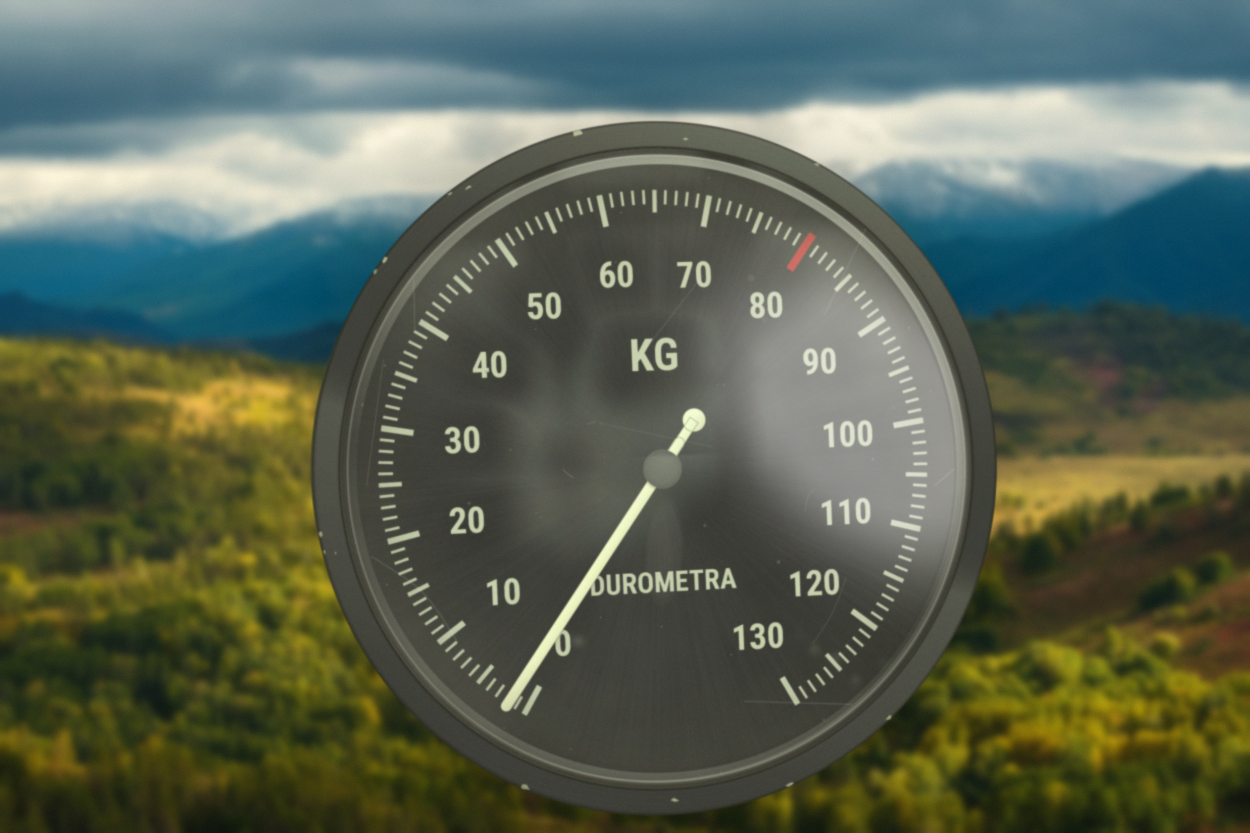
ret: 2,kg
